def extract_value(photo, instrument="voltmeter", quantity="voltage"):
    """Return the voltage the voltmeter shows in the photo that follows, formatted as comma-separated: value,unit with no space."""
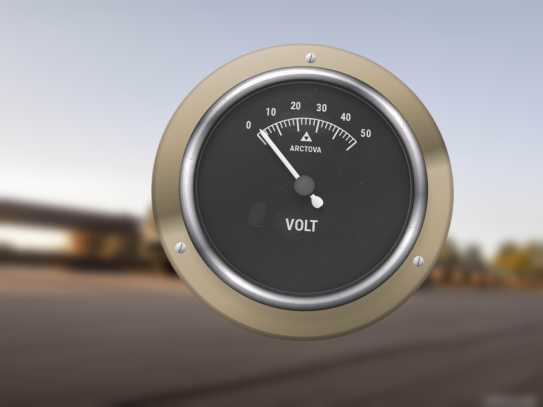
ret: 2,V
